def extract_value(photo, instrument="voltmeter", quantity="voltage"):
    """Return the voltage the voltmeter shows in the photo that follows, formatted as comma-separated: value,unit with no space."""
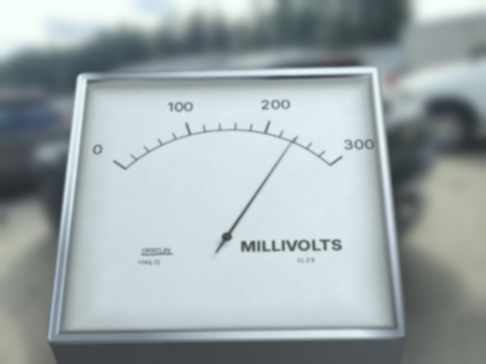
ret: 240,mV
